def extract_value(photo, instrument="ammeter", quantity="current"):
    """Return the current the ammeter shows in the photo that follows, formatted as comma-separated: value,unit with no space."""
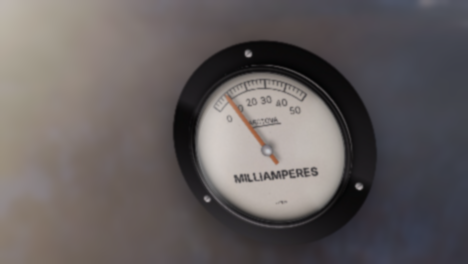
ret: 10,mA
